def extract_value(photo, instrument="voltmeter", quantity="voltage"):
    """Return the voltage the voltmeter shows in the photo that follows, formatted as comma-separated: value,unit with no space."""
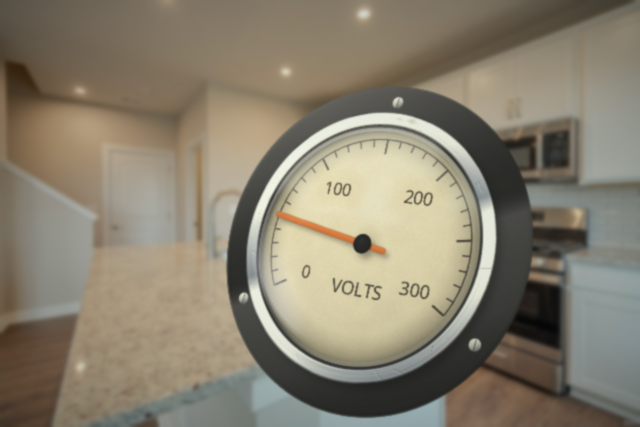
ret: 50,V
